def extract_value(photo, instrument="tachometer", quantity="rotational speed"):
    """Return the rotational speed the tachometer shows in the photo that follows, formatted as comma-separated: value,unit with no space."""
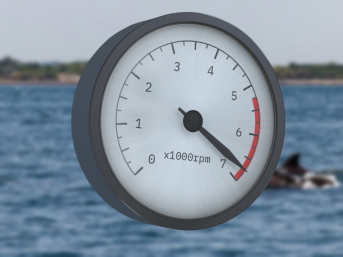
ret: 6750,rpm
